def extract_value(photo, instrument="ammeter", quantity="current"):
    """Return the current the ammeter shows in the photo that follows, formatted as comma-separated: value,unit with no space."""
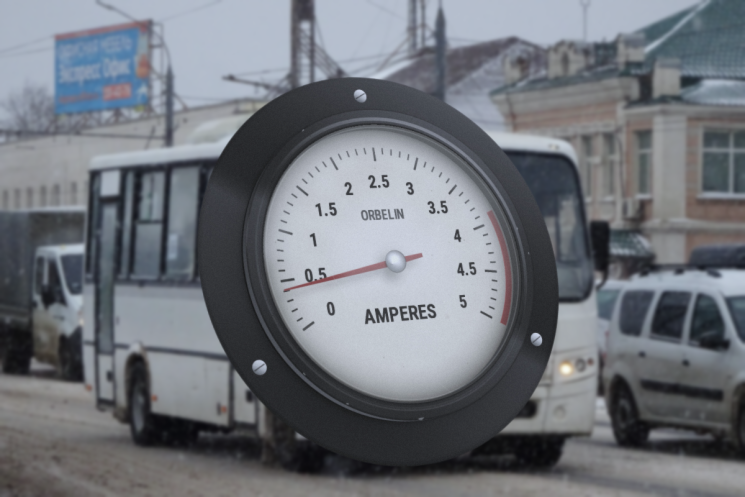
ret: 0.4,A
